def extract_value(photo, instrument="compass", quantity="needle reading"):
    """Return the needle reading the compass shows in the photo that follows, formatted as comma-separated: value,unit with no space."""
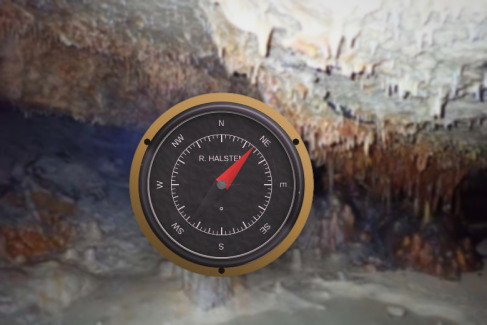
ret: 40,°
